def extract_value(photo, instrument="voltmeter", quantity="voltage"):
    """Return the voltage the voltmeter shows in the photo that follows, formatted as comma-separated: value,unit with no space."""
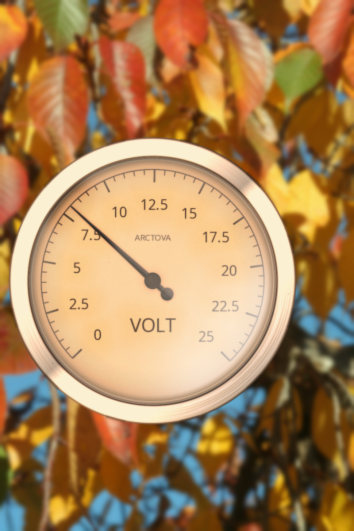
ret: 8,V
